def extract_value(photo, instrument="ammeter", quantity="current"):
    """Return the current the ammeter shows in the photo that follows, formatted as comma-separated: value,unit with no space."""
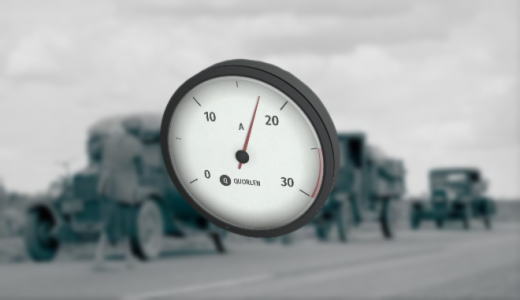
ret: 17.5,A
